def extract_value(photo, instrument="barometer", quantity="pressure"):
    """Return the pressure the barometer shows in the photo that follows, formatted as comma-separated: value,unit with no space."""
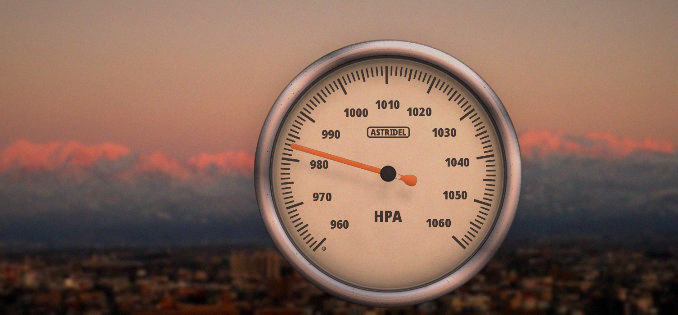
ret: 983,hPa
